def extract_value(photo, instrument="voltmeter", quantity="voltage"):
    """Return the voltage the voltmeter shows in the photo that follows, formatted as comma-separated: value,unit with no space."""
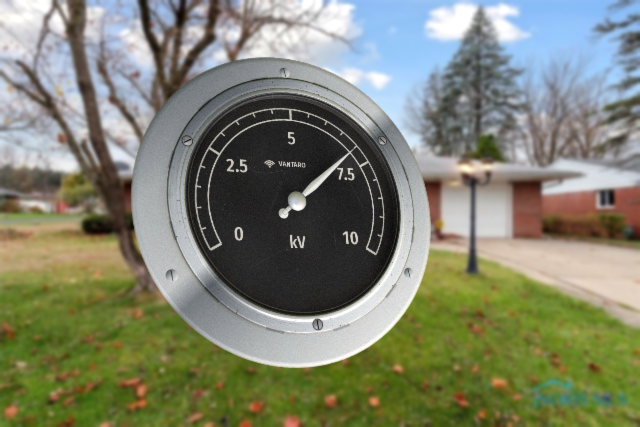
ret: 7,kV
